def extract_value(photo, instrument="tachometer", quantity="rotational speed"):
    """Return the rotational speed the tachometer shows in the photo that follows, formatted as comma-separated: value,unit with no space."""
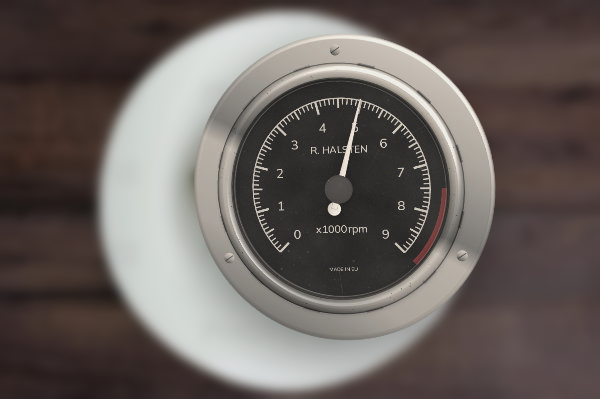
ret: 5000,rpm
